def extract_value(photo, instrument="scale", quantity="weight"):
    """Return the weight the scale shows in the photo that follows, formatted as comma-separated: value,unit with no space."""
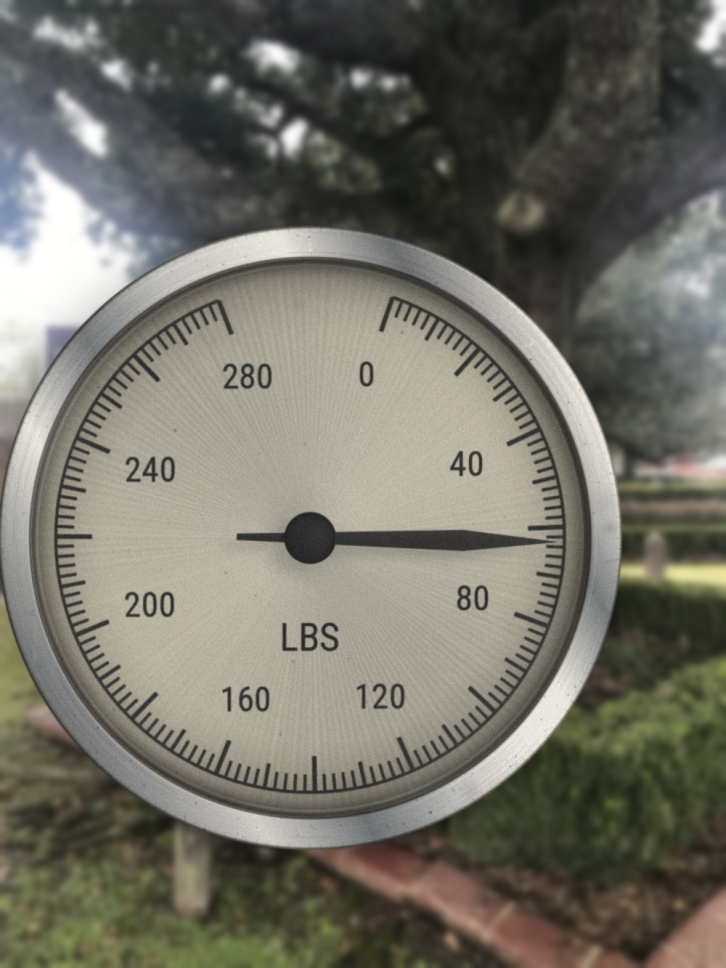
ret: 63,lb
